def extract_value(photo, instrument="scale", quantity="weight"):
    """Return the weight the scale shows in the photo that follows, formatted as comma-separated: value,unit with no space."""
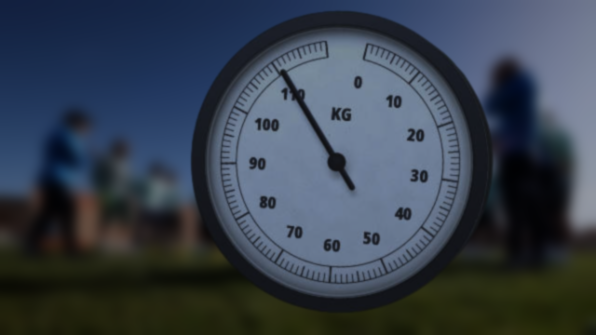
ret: 111,kg
